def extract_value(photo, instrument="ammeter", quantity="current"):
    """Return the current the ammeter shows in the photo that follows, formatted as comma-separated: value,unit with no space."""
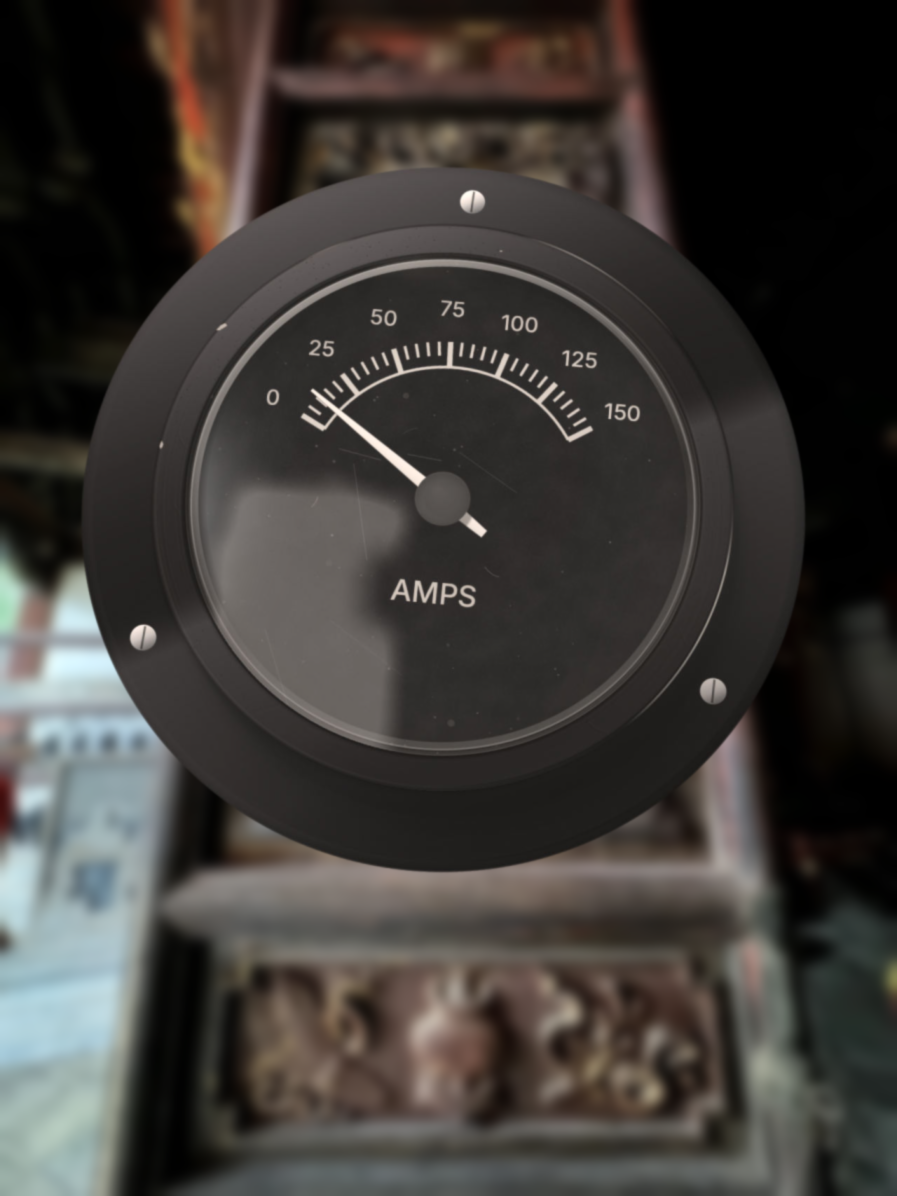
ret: 10,A
